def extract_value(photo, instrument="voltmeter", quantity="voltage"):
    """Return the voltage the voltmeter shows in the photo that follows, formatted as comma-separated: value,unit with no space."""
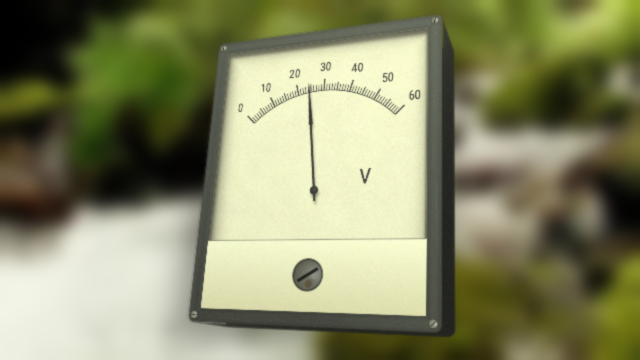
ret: 25,V
